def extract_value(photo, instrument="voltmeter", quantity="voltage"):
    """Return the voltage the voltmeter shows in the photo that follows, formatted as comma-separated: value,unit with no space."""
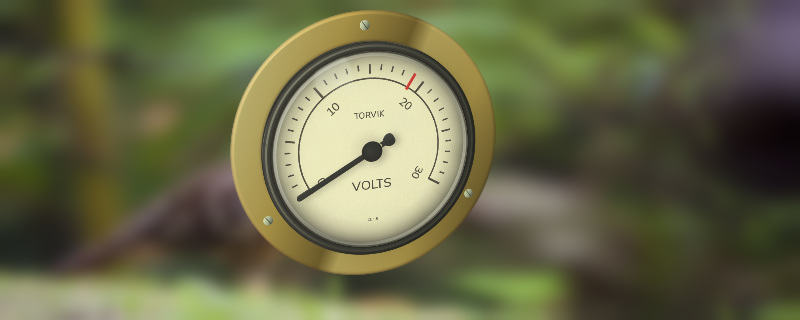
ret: 0,V
